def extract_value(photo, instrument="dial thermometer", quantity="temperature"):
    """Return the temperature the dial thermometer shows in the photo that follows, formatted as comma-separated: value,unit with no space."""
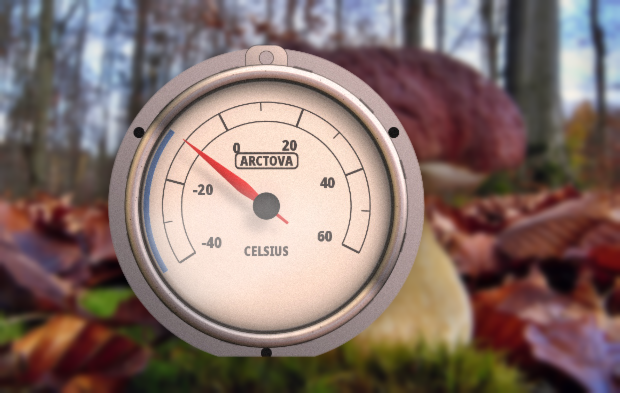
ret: -10,°C
